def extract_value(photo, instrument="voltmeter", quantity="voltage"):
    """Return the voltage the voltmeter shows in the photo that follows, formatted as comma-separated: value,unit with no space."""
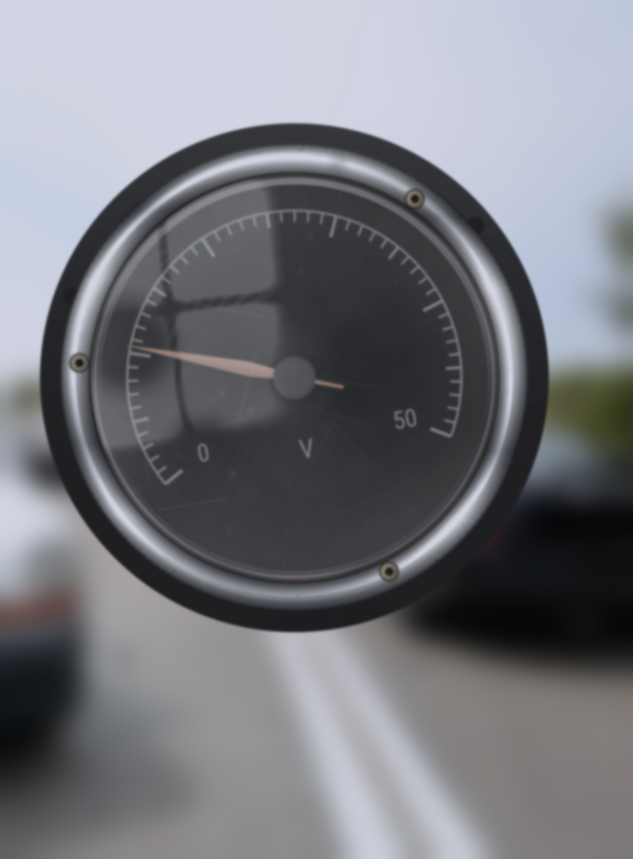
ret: 10.5,V
